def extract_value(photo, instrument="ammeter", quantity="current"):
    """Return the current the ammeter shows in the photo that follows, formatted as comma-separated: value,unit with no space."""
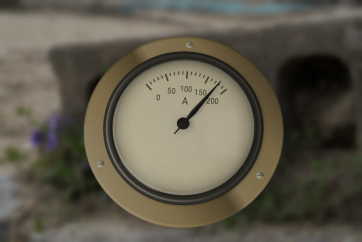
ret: 180,A
